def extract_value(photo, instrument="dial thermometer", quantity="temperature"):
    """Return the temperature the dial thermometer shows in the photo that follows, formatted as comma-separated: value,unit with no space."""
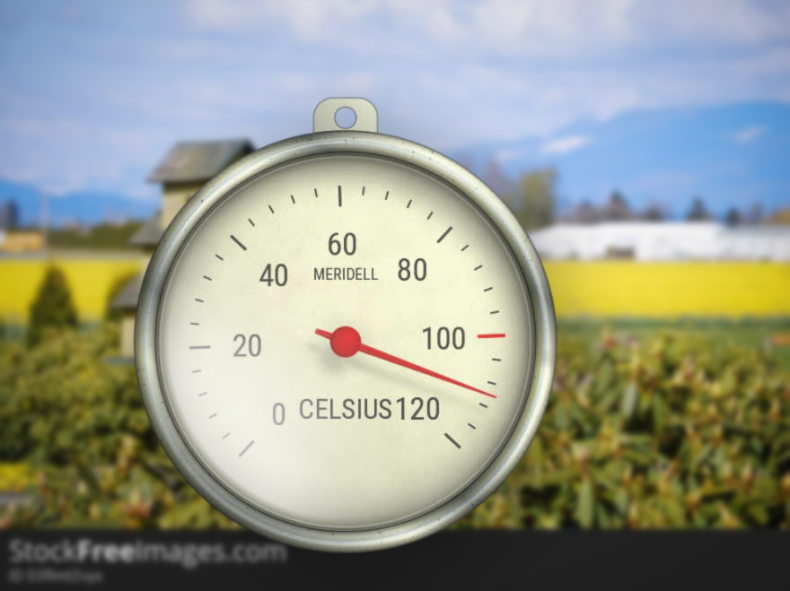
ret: 110,°C
